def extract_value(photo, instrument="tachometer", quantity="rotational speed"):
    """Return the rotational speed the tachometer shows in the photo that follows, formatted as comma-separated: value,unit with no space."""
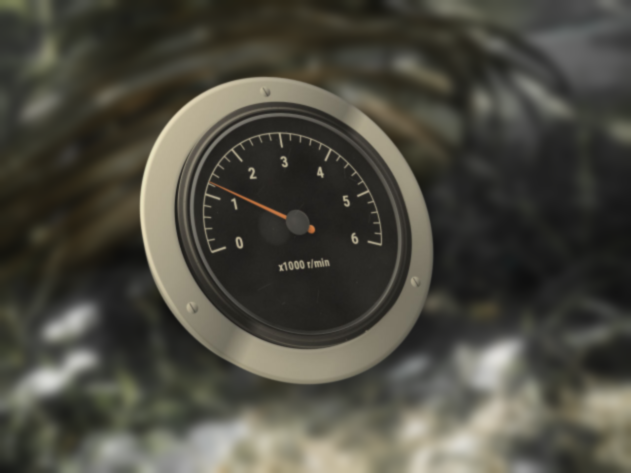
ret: 1200,rpm
